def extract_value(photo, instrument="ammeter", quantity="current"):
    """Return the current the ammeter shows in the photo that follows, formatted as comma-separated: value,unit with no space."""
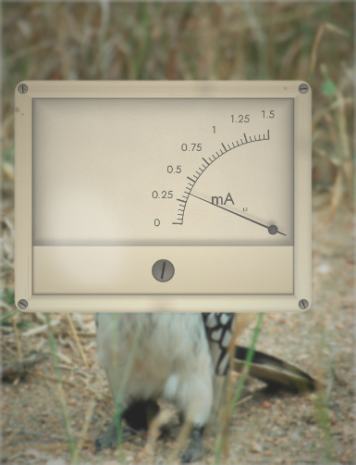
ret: 0.35,mA
